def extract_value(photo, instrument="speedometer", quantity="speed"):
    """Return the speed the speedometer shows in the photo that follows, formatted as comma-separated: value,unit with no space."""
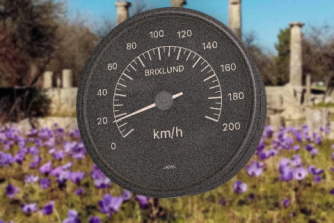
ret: 15,km/h
